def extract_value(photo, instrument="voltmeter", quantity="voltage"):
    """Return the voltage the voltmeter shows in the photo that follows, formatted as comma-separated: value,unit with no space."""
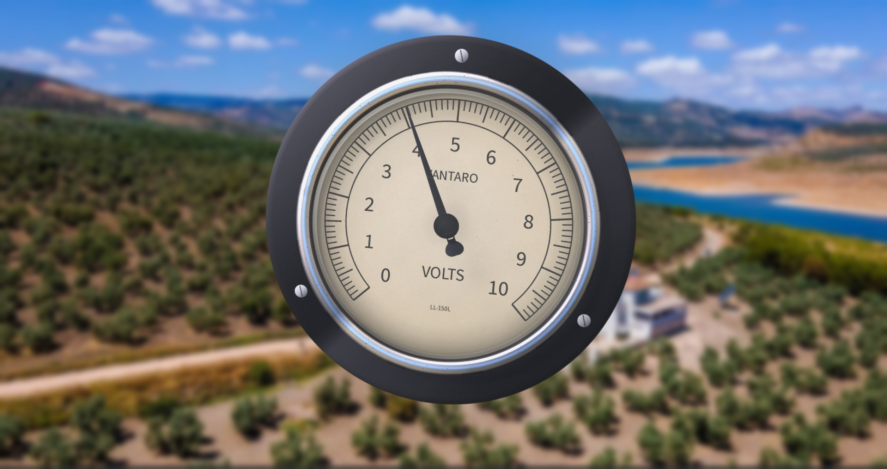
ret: 4.1,V
